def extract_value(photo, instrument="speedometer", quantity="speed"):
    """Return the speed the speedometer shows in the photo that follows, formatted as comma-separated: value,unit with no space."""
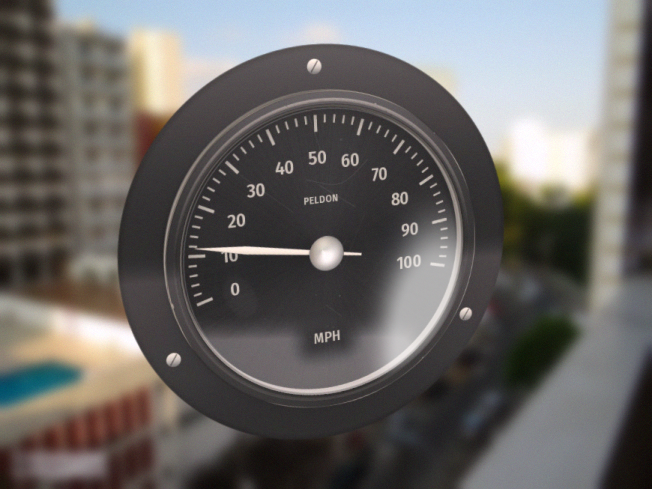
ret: 12,mph
